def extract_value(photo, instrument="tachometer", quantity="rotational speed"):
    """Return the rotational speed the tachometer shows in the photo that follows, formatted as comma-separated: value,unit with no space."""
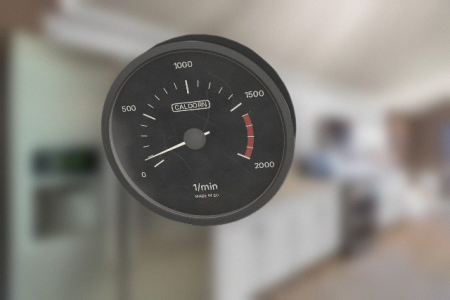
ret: 100,rpm
